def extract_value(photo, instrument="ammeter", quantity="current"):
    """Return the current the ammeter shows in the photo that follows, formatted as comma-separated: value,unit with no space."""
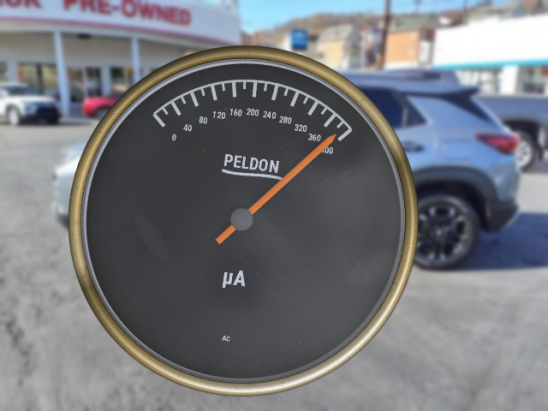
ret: 390,µA
